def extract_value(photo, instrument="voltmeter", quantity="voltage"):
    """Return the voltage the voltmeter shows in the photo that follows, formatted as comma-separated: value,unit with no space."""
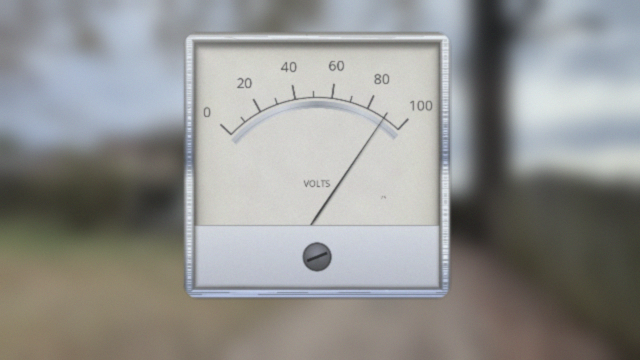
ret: 90,V
